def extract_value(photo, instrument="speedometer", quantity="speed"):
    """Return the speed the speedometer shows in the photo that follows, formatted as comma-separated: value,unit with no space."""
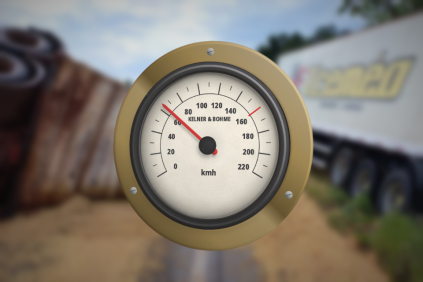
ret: 65,km/h
